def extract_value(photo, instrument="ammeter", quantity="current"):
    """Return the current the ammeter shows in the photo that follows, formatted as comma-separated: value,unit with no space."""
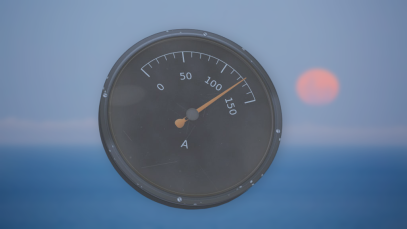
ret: 125,A
